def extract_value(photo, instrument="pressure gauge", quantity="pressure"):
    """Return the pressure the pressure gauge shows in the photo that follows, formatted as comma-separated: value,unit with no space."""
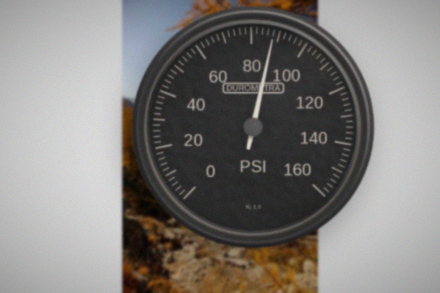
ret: 88,psi
